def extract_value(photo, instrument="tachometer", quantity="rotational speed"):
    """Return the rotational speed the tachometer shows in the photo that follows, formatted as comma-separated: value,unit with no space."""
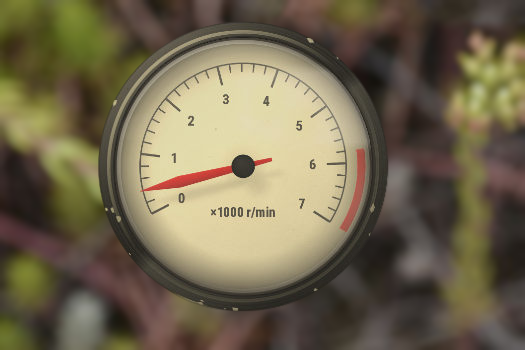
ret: 400,rpm
